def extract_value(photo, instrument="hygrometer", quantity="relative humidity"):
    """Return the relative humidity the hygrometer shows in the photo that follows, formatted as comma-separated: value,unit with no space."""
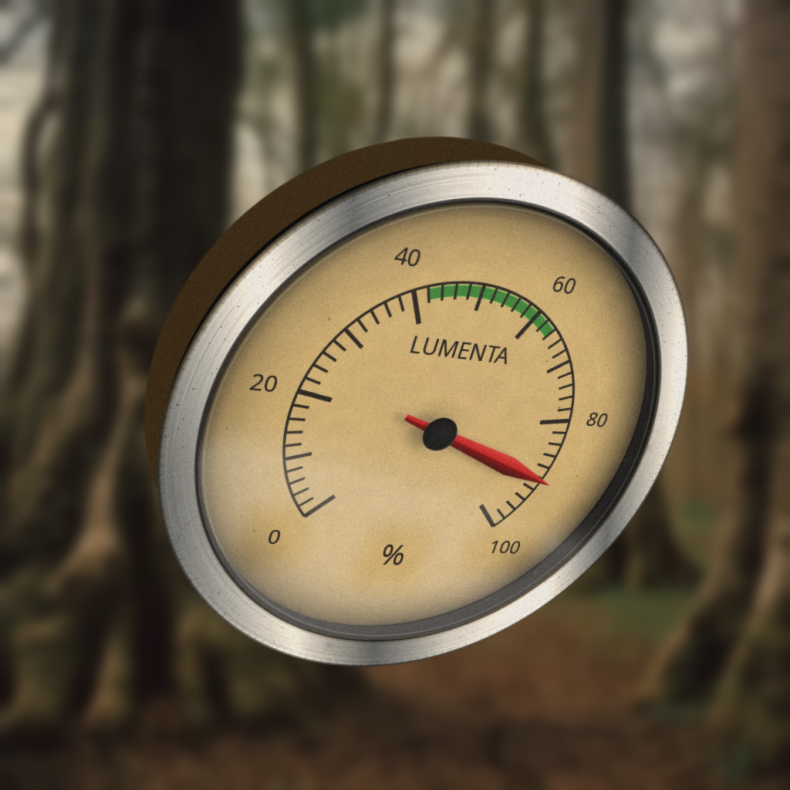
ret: 90,%
